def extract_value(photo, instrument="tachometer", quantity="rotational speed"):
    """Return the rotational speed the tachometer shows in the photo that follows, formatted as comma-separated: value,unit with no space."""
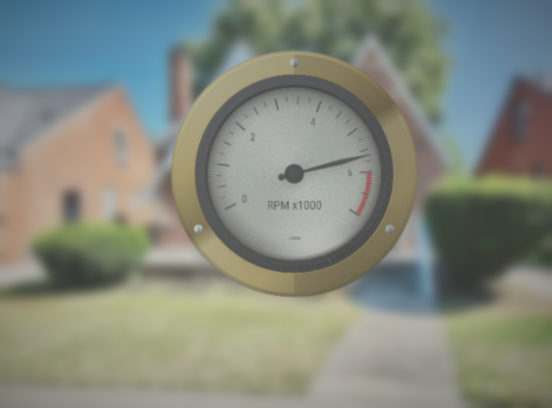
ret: 5625,rpm
